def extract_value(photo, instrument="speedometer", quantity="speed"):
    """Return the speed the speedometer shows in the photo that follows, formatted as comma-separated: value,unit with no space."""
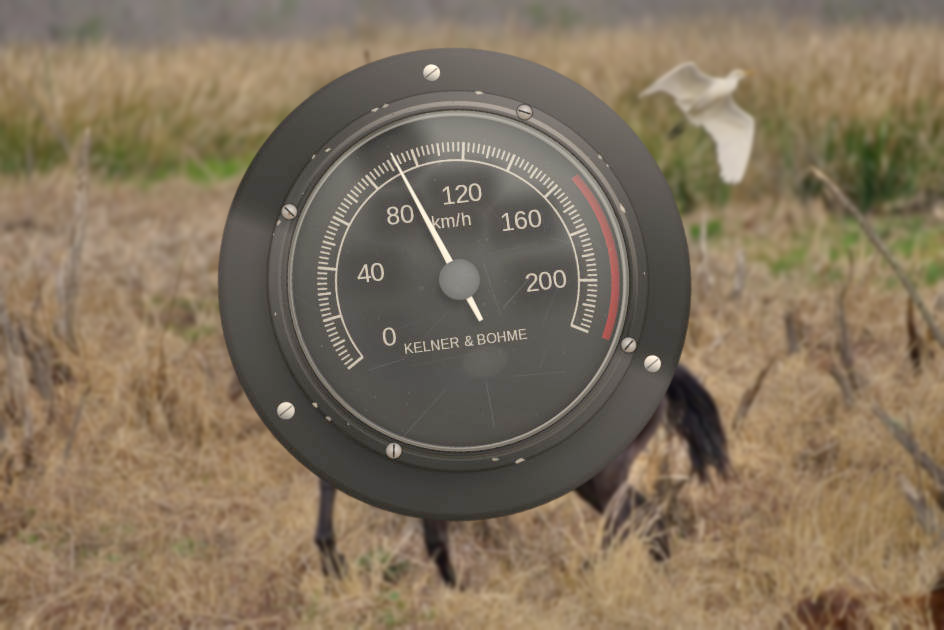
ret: 92,km/h
